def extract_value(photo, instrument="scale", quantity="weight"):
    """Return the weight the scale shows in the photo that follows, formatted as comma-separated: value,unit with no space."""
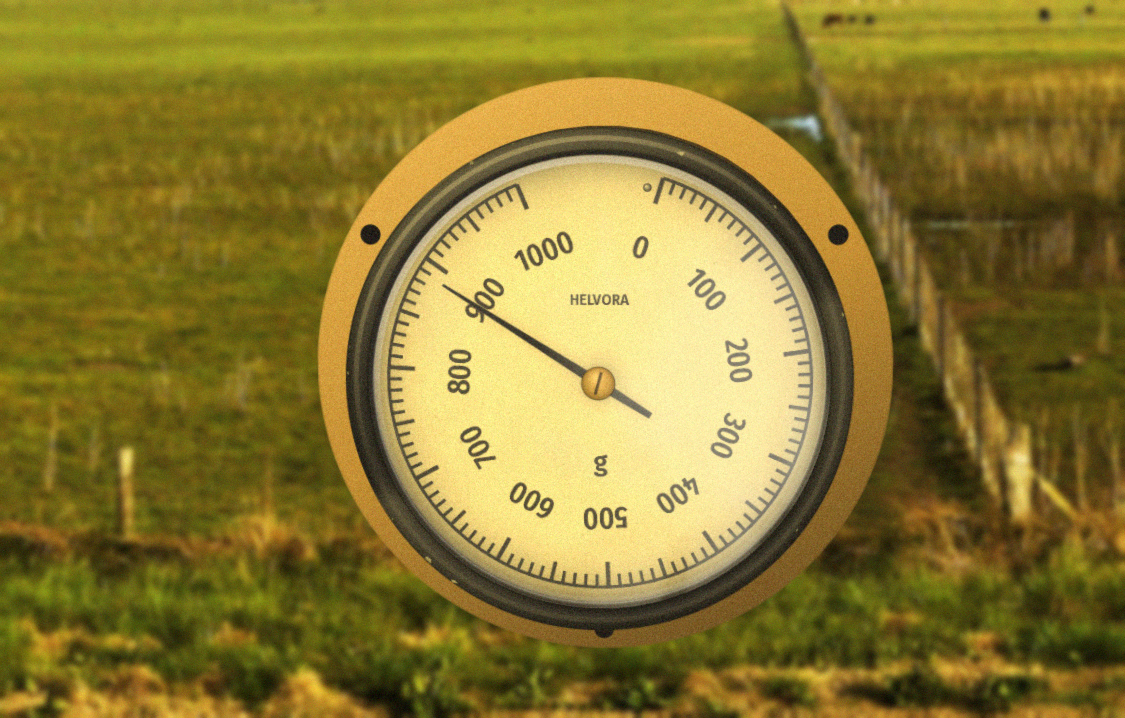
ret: 890,g
